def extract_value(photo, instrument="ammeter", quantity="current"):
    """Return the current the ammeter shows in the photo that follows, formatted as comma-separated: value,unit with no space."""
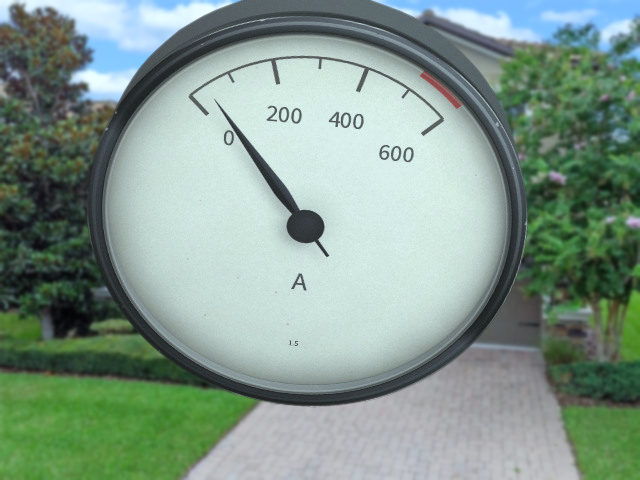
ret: 50,A
